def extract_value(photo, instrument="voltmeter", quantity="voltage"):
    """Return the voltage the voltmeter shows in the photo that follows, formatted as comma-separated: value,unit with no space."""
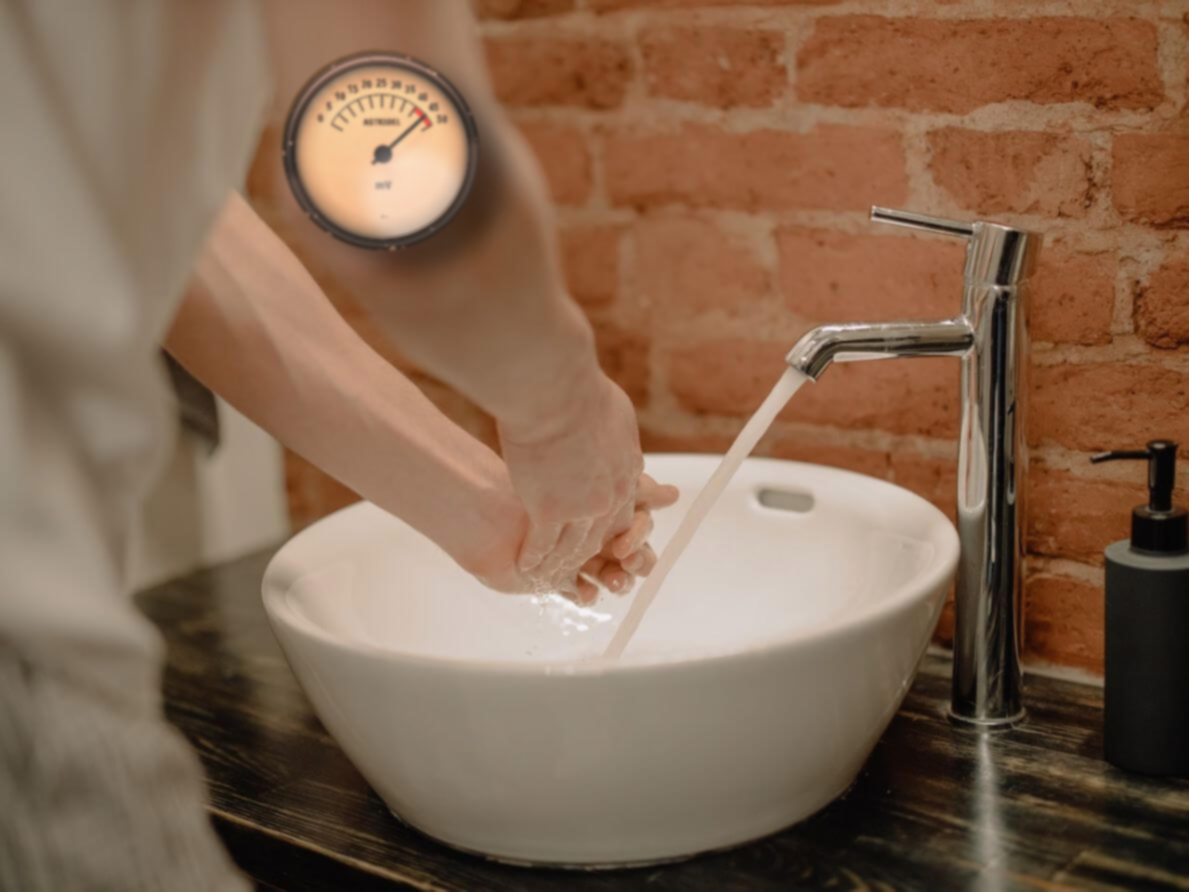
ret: 45,mV
